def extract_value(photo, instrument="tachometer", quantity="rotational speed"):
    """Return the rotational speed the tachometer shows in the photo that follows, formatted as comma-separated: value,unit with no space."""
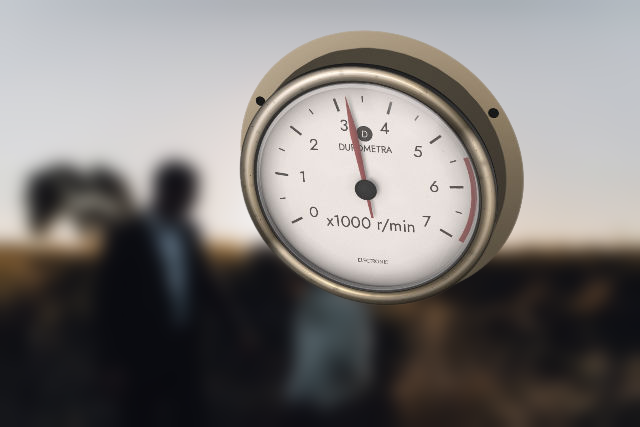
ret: 3250,rpm
